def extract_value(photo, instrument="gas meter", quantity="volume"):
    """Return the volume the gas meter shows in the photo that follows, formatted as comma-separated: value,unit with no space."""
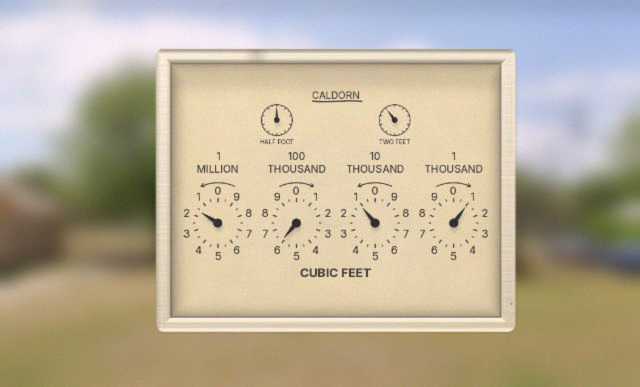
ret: 161100,ft³
